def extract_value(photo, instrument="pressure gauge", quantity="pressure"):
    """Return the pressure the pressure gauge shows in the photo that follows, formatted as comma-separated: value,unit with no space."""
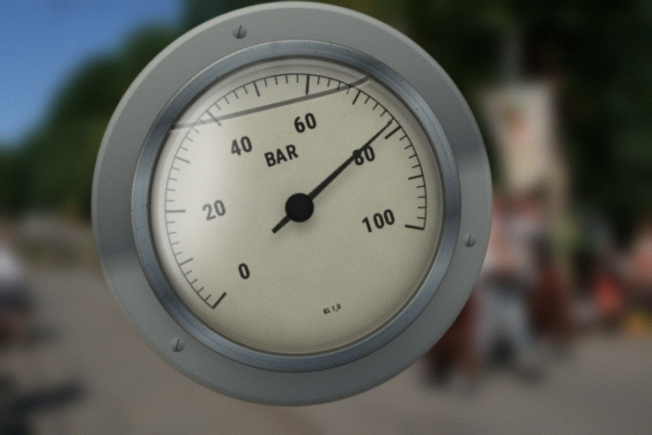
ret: 78,bar
